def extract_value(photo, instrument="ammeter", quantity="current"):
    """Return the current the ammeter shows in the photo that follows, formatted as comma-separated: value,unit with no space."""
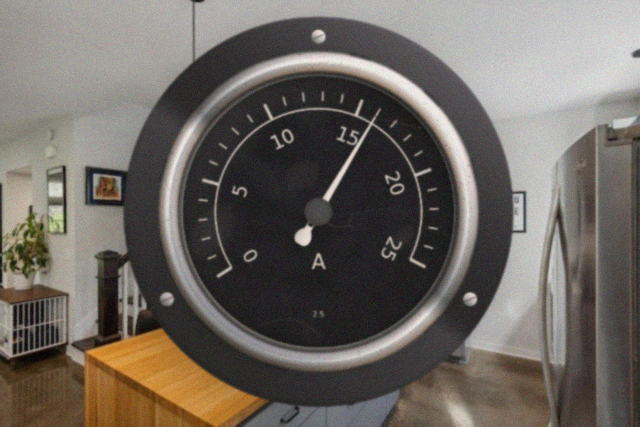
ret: 16,A
